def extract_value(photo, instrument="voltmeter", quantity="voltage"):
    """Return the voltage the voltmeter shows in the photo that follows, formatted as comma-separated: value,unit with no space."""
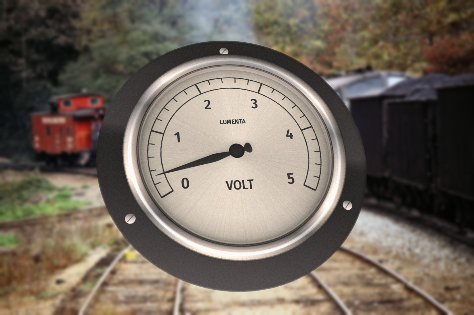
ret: 0.3,V
